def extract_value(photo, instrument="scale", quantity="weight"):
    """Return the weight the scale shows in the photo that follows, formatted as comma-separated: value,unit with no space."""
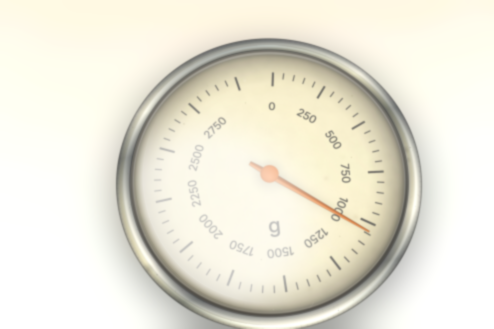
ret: 1050,g
